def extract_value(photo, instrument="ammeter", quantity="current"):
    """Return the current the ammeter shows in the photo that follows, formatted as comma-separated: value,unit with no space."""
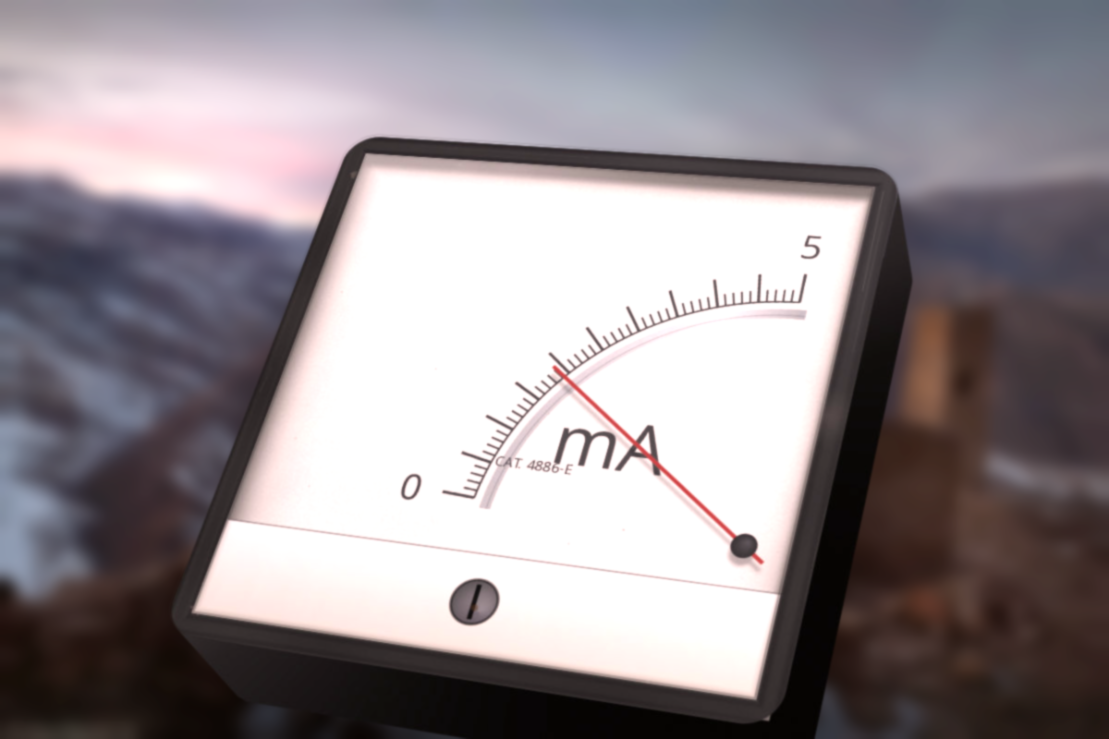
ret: 1.9,mA
